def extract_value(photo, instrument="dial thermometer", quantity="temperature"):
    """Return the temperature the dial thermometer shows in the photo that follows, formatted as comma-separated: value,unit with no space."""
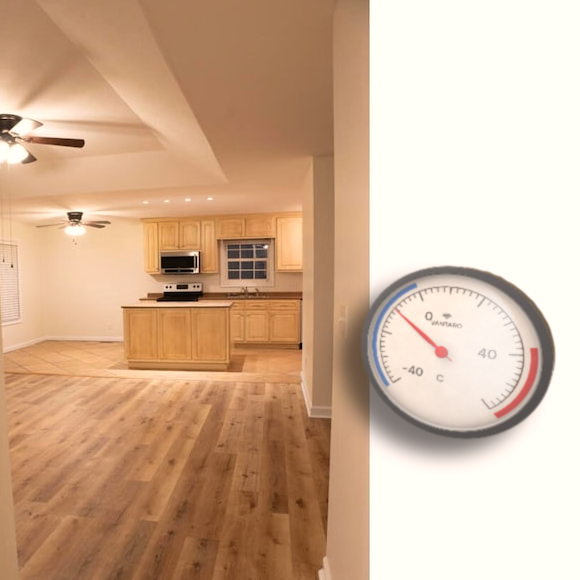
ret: -10,°C
